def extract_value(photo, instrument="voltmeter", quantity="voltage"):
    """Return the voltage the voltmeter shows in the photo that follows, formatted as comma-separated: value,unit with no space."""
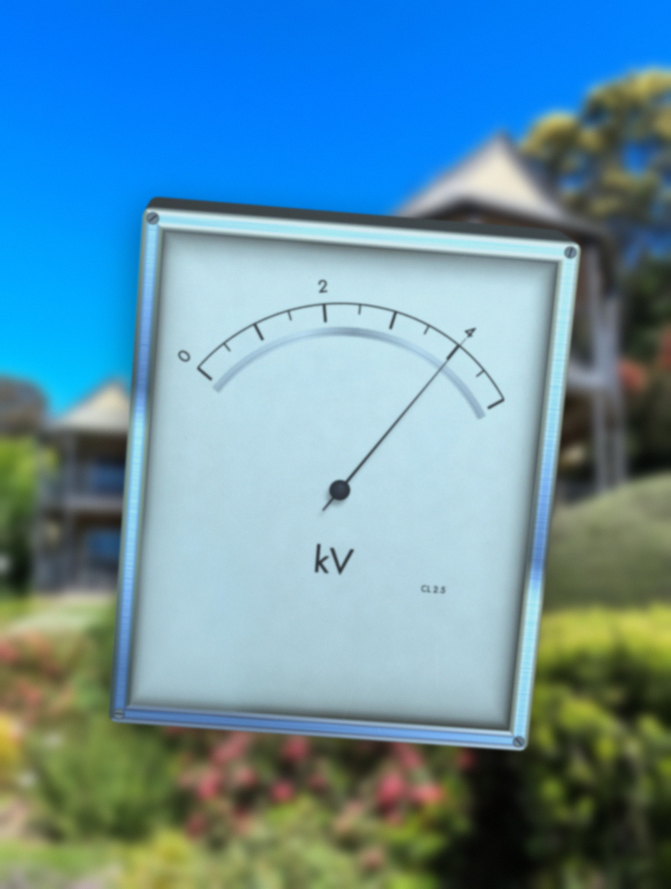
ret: 4,kV
